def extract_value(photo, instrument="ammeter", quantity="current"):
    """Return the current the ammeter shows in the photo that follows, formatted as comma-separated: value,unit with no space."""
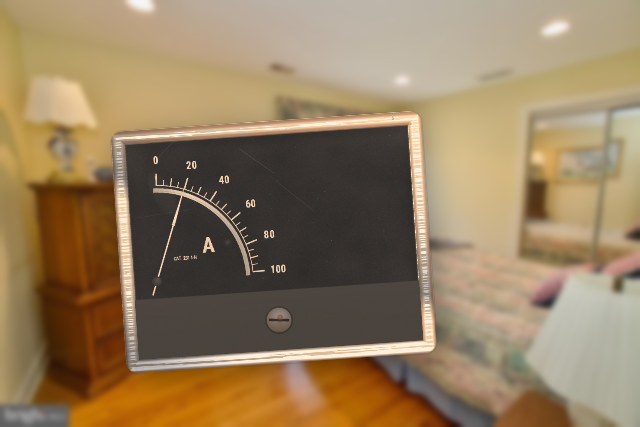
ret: 20,A
